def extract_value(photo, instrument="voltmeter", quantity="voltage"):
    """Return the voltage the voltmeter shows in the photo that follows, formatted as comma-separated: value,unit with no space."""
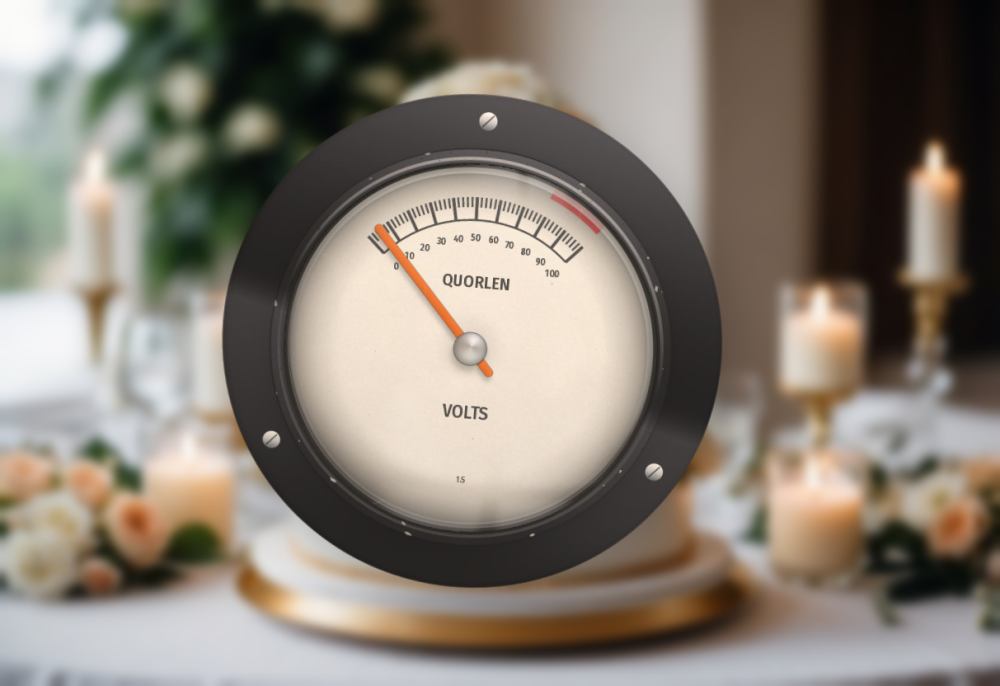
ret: 6,V
